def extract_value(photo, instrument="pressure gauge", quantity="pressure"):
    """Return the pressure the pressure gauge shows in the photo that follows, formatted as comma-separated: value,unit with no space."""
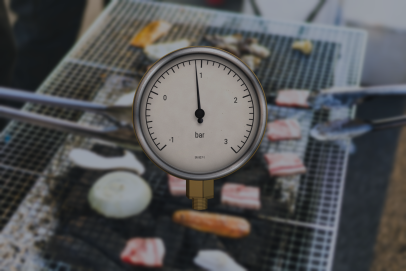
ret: 0.9,bar
